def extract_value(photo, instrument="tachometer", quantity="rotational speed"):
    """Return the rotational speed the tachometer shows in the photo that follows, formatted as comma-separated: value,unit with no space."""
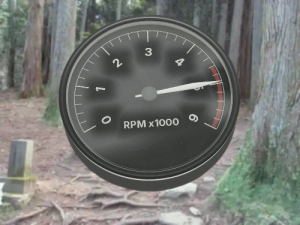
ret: 5000,rpm
